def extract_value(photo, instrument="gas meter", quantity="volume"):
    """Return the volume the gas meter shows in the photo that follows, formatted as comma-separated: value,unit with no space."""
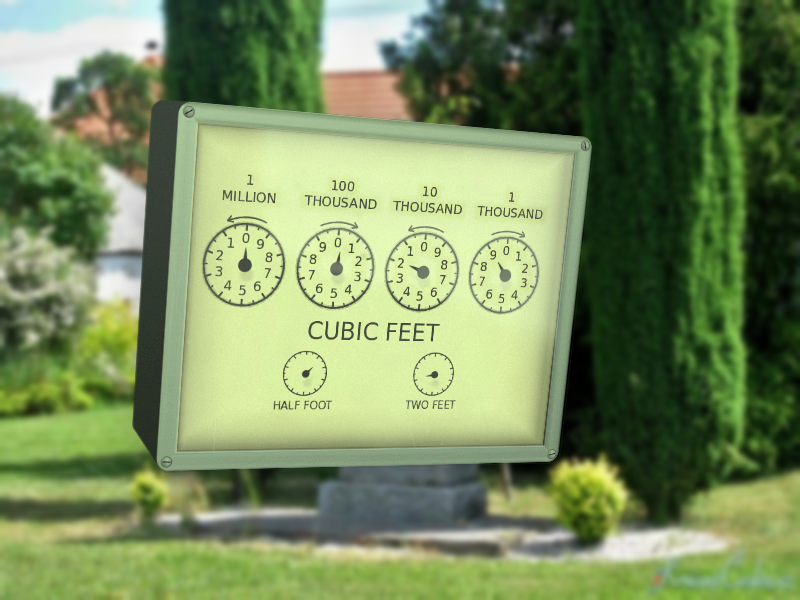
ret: 1900,ft³
